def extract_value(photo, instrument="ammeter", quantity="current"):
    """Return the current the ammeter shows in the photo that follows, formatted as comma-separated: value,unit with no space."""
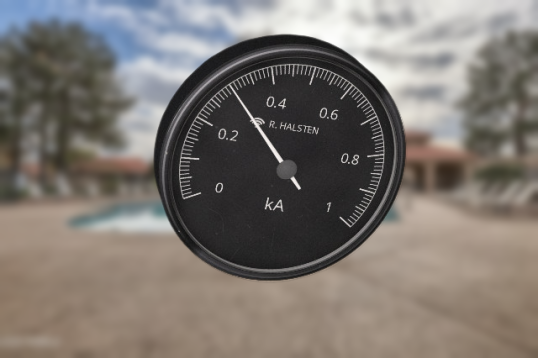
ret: 0.3,kA
